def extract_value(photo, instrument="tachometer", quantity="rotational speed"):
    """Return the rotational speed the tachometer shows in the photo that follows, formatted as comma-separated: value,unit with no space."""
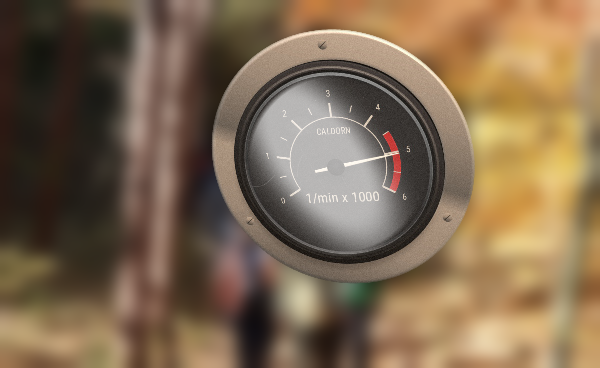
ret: 5000,rpm
